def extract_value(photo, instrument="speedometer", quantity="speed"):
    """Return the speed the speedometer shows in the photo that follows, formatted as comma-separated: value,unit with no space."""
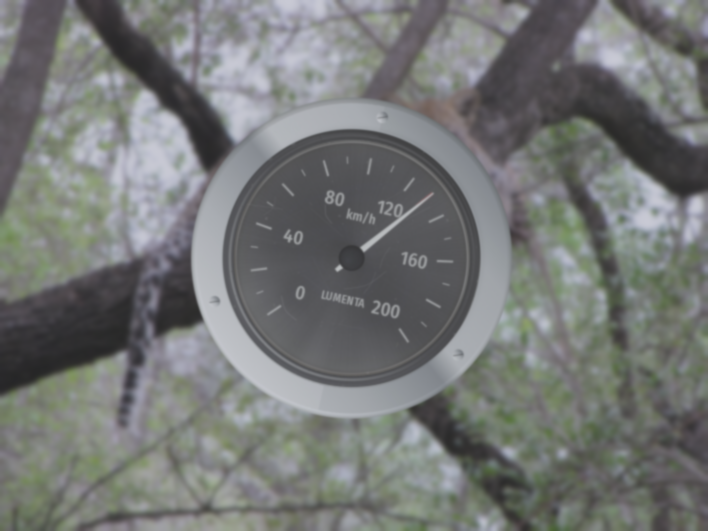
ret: 130,km/h
